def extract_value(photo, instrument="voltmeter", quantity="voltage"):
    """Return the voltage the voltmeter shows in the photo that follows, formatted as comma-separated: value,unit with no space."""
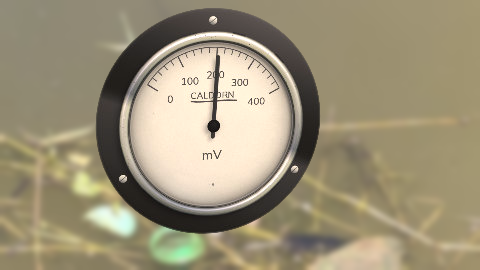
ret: 200,mV
